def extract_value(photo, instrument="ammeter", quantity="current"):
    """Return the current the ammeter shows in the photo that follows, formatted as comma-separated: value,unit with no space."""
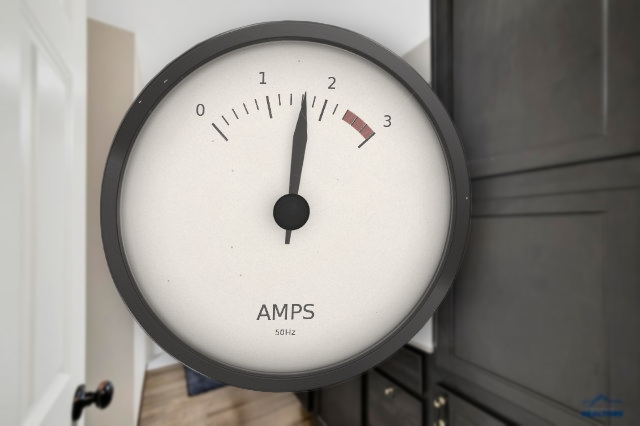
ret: 1.6,A
